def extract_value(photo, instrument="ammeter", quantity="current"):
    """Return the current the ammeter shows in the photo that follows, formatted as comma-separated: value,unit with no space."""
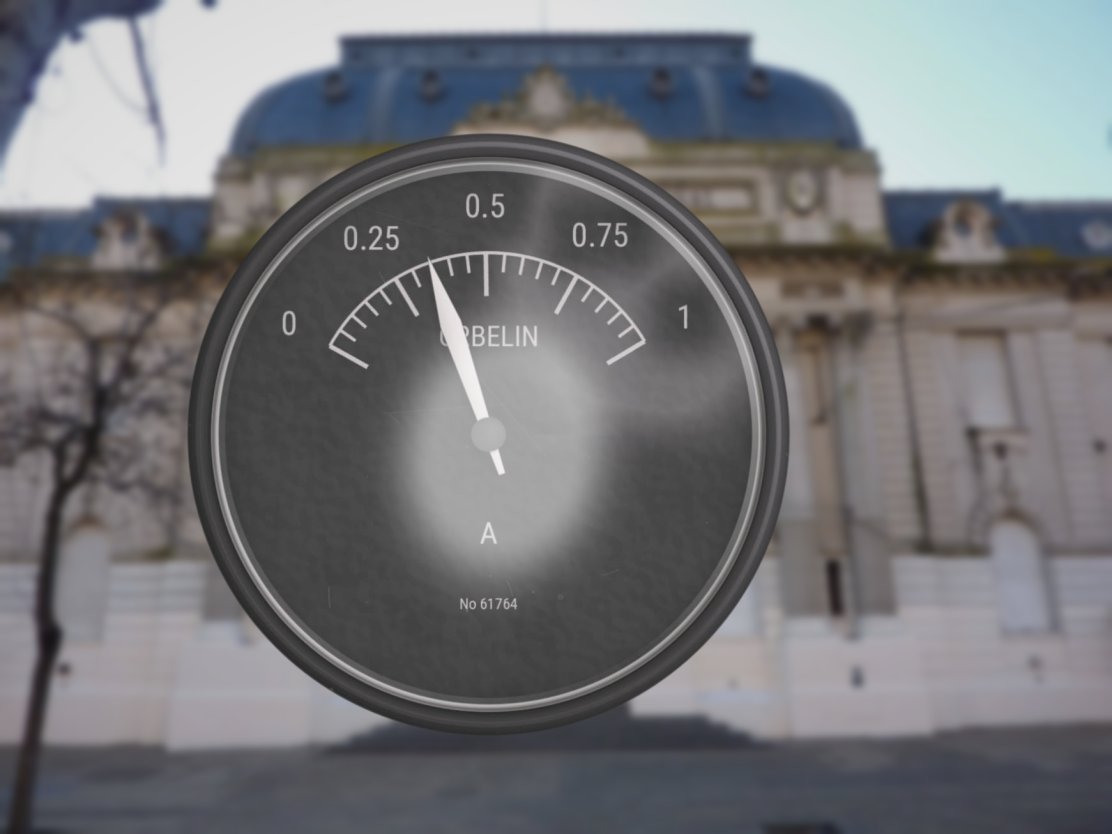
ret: 0.35,A
